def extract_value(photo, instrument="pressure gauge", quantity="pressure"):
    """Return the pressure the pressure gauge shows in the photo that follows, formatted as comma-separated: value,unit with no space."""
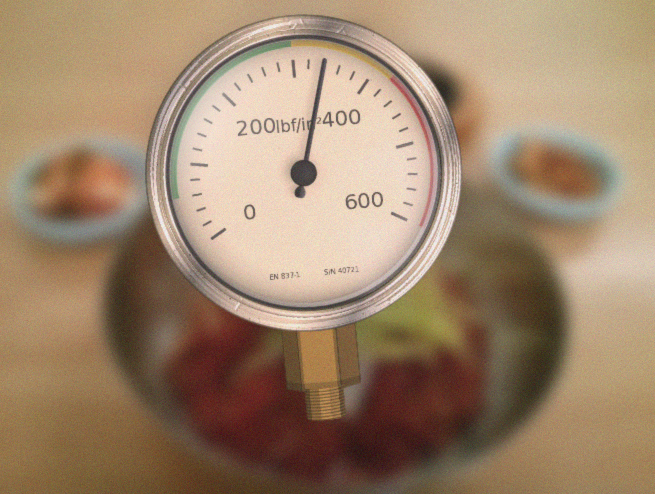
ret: 340,psi
